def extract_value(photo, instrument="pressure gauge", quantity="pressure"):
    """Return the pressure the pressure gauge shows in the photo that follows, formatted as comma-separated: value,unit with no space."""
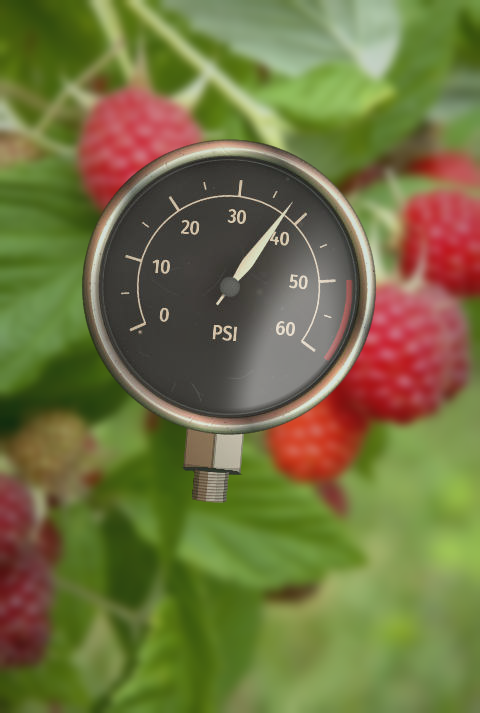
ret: 37.5,psi
